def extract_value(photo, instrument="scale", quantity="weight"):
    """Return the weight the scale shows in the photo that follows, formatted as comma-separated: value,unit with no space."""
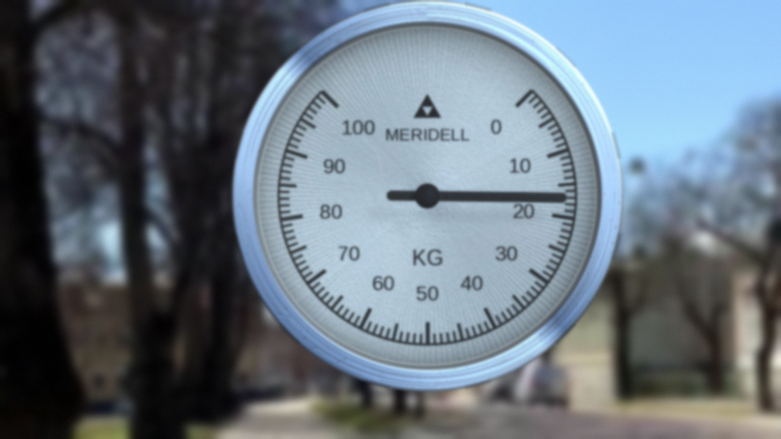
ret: 17,kg
